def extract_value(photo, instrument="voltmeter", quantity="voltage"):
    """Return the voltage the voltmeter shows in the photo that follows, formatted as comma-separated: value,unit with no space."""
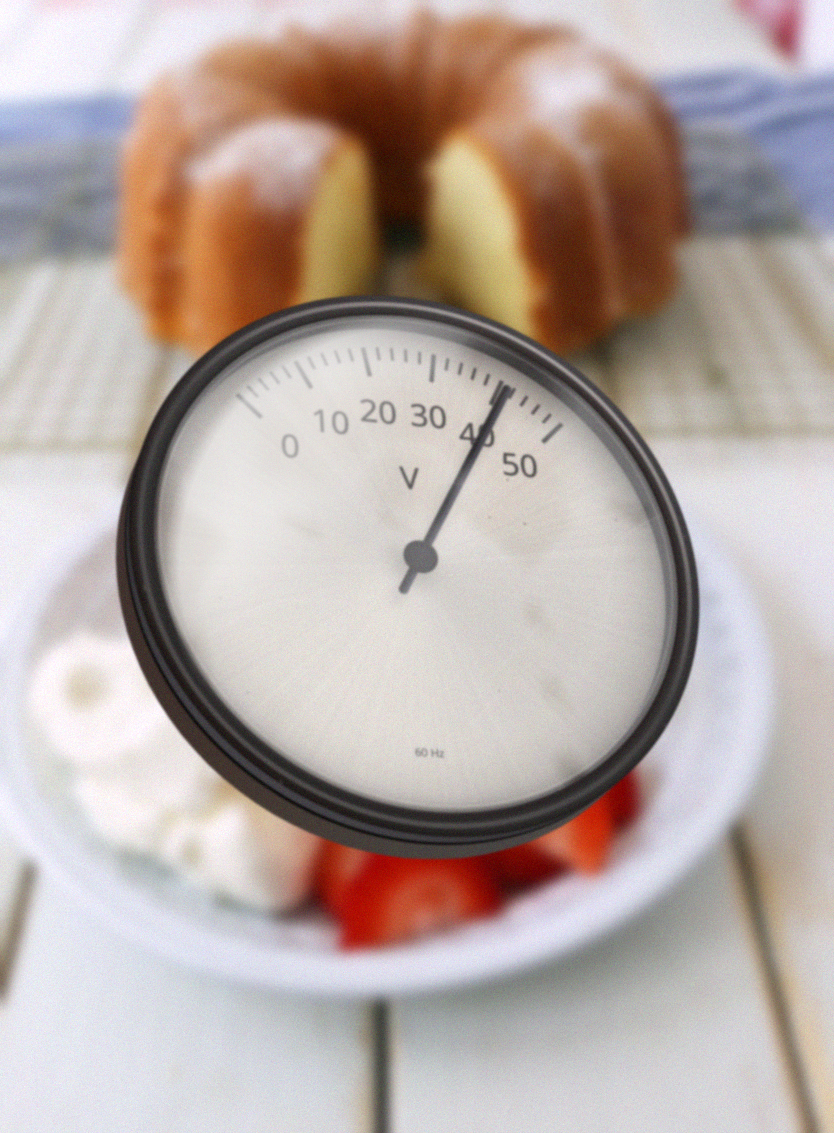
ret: 41,V
